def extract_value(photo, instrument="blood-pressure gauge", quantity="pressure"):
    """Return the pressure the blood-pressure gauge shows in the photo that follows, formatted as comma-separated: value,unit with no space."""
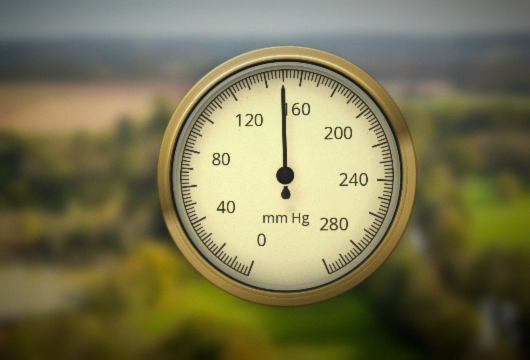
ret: 150,mmHg
